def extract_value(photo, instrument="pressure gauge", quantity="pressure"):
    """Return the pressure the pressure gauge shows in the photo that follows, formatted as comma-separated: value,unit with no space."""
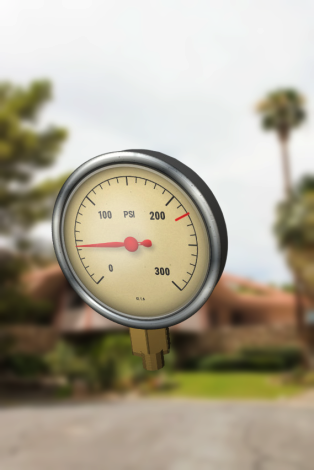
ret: 45,psi
